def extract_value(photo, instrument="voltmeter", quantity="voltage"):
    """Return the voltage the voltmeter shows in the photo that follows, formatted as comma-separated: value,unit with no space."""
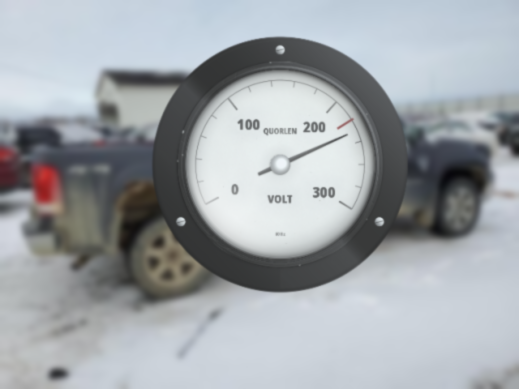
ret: 230,V
